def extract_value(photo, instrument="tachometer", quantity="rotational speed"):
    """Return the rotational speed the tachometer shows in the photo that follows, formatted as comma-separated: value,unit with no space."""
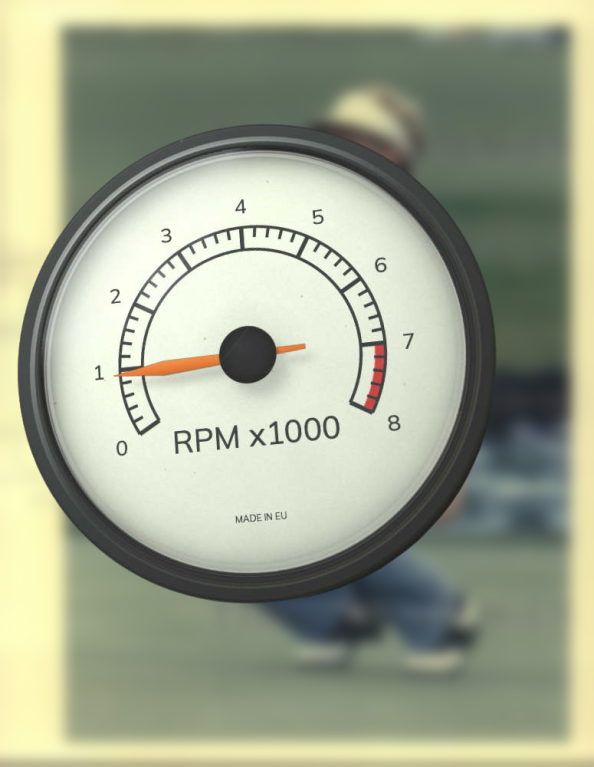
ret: 900,rpm
